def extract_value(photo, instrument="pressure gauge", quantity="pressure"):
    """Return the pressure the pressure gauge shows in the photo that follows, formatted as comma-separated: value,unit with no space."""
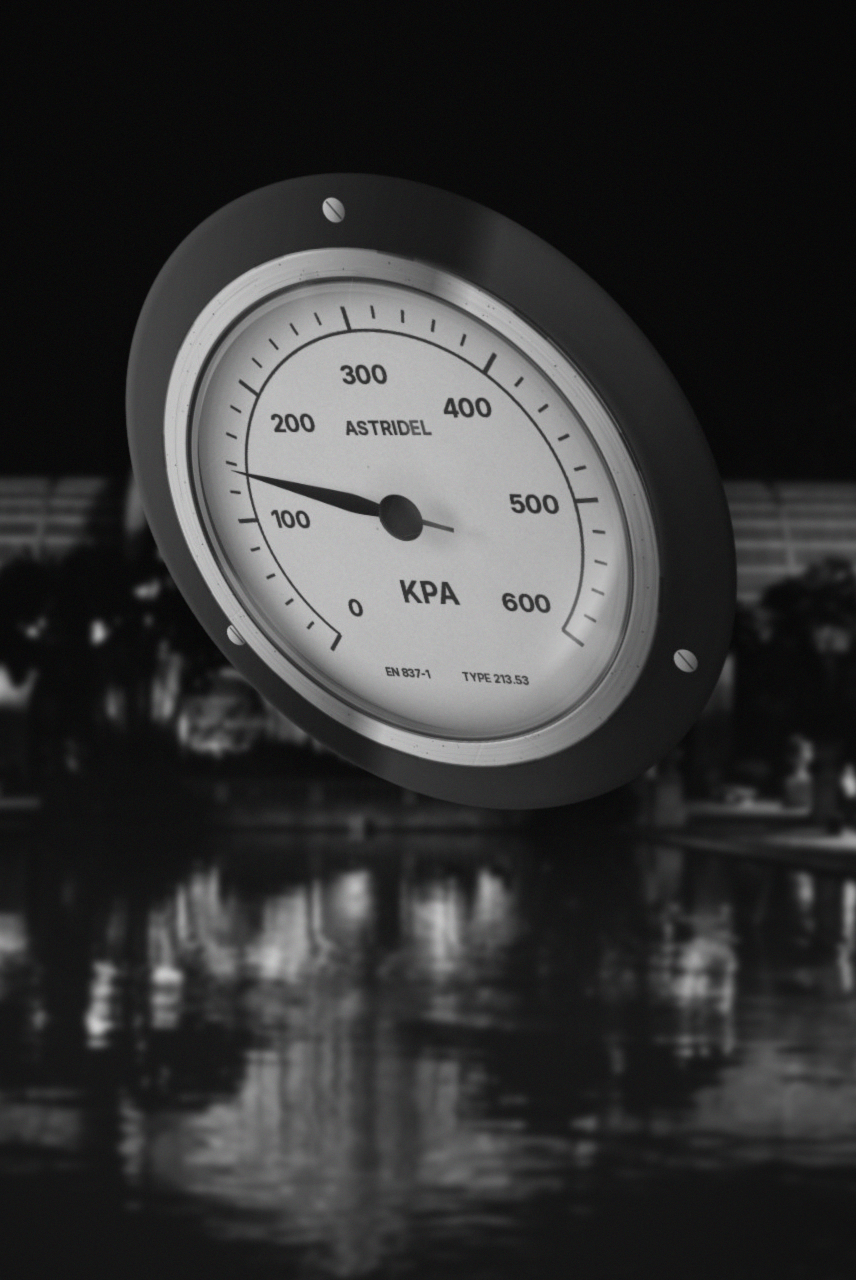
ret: 140,kPa
